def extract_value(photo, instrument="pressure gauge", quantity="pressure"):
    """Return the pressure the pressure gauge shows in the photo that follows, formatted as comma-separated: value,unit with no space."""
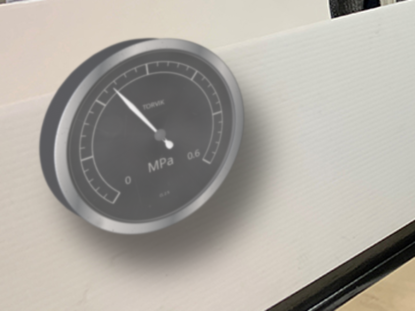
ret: 0.23,MPa
